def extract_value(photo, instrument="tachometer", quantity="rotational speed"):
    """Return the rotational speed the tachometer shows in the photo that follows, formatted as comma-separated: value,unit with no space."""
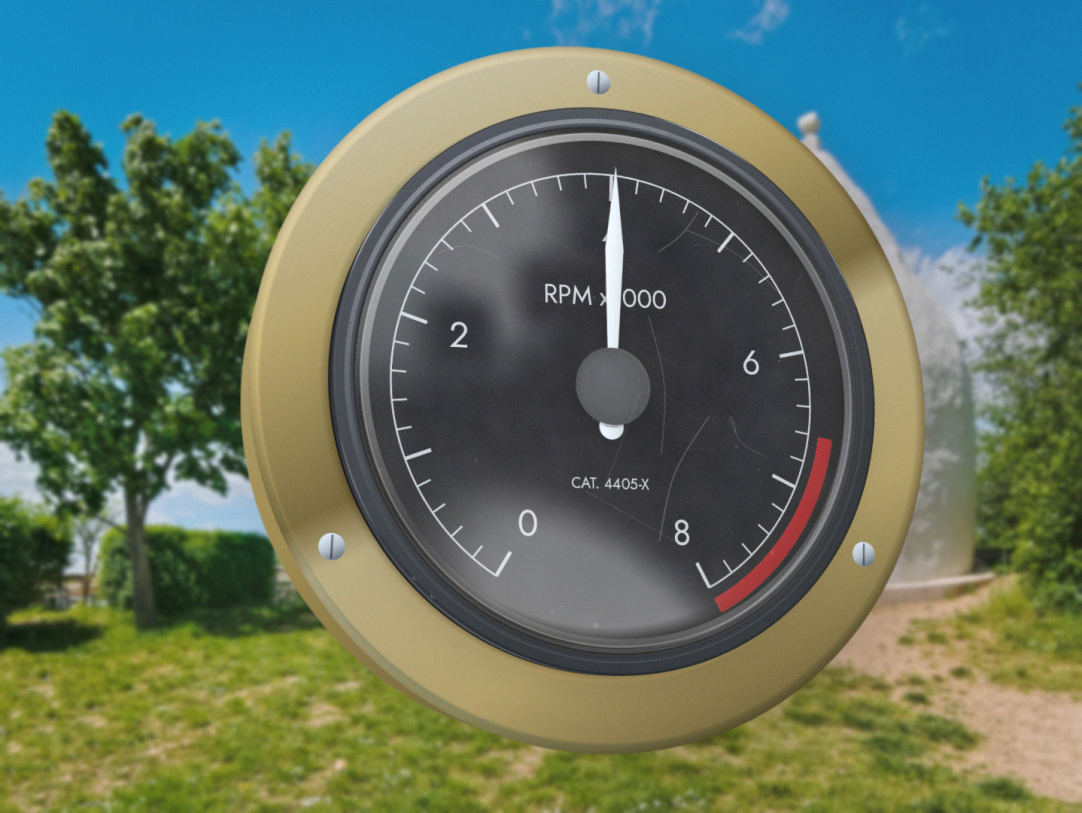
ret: 4000,rpm
